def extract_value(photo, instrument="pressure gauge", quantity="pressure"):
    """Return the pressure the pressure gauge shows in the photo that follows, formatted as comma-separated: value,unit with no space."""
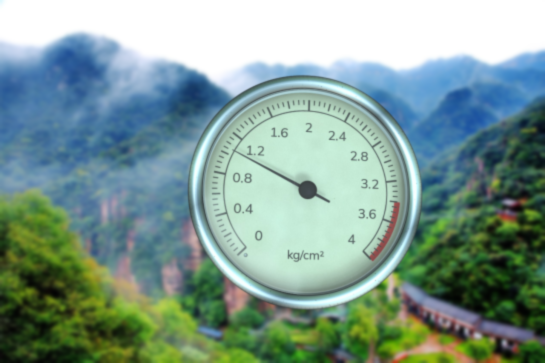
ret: 1.05,kg/cm²
